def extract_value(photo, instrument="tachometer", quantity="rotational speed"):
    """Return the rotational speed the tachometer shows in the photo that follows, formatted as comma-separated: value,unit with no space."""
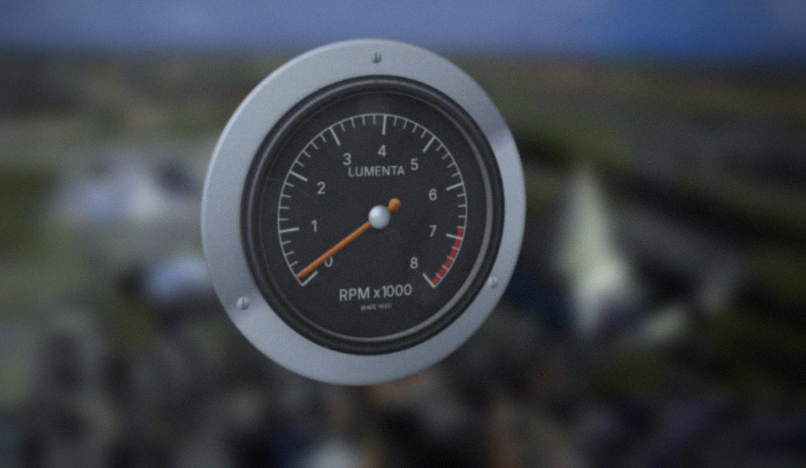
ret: 200,rpm
